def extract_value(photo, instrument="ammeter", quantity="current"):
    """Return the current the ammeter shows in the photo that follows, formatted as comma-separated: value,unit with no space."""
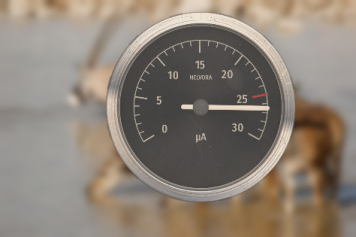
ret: 26.5,µA
